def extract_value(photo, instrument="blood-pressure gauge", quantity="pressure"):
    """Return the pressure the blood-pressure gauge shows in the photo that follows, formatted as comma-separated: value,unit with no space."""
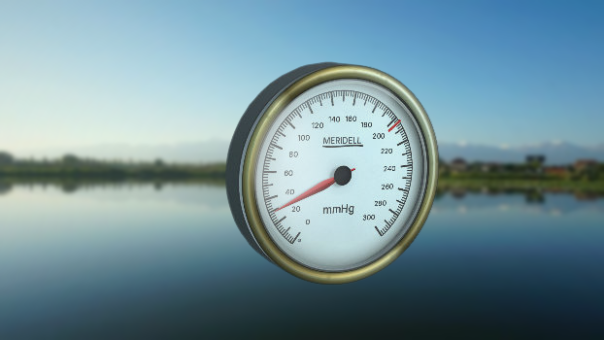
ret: 30,mmHg
